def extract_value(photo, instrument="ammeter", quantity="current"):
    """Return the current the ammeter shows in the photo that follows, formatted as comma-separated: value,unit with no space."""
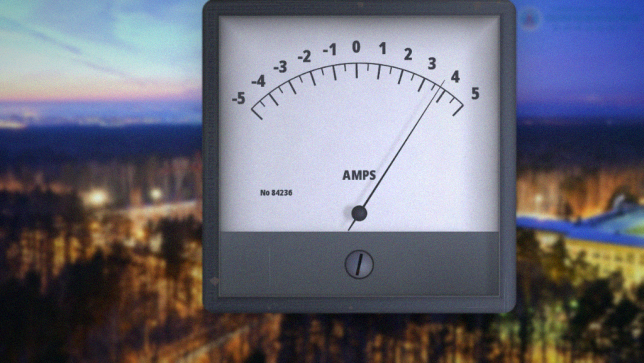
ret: 3.75,A
